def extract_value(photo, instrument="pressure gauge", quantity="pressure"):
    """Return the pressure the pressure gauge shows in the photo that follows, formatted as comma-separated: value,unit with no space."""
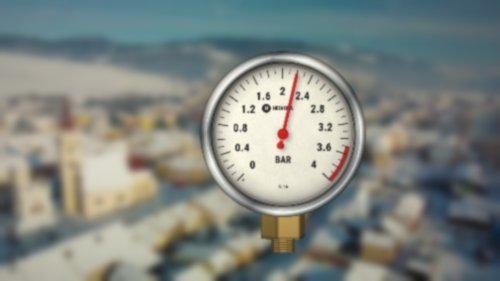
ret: 2.2,bar
